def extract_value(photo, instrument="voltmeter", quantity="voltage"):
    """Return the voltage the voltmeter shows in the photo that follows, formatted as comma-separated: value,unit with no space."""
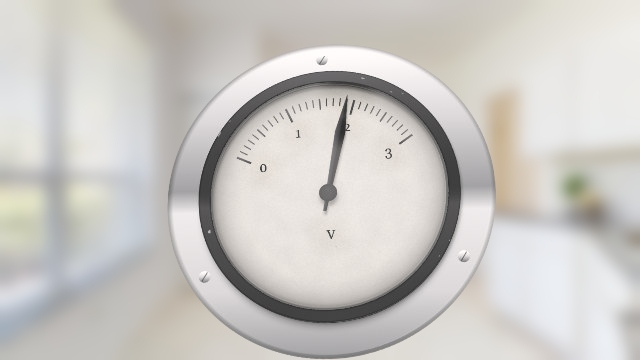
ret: 1.9,V
